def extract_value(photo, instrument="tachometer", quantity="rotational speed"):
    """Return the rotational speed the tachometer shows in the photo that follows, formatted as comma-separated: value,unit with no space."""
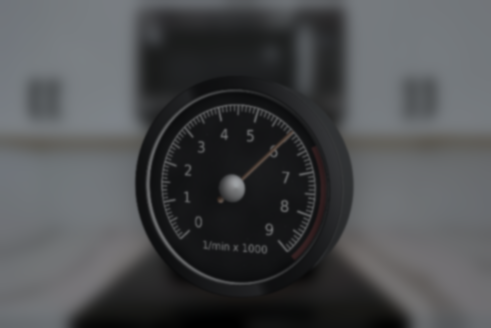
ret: 6000,rpm
